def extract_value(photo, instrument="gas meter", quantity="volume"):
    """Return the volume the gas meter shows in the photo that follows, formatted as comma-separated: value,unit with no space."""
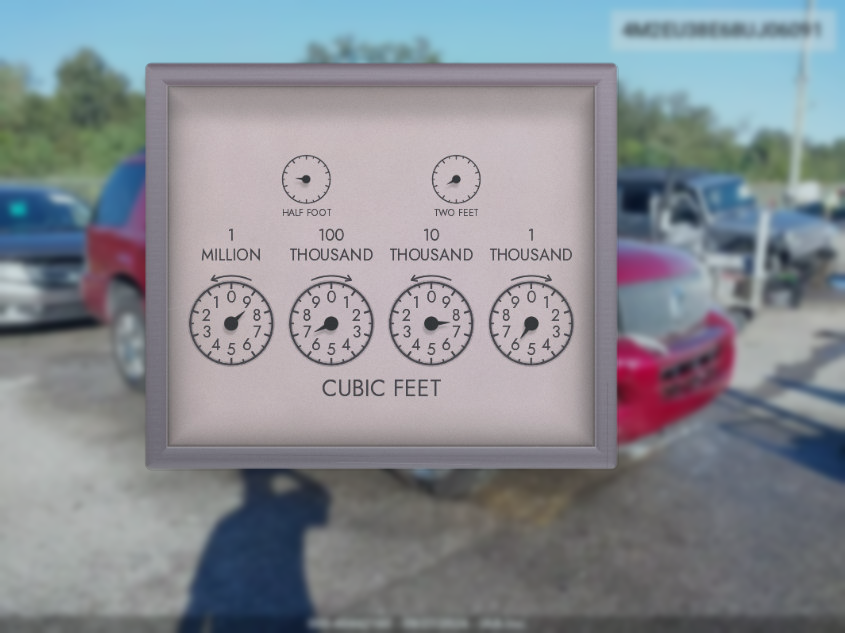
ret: 867600,ft³
